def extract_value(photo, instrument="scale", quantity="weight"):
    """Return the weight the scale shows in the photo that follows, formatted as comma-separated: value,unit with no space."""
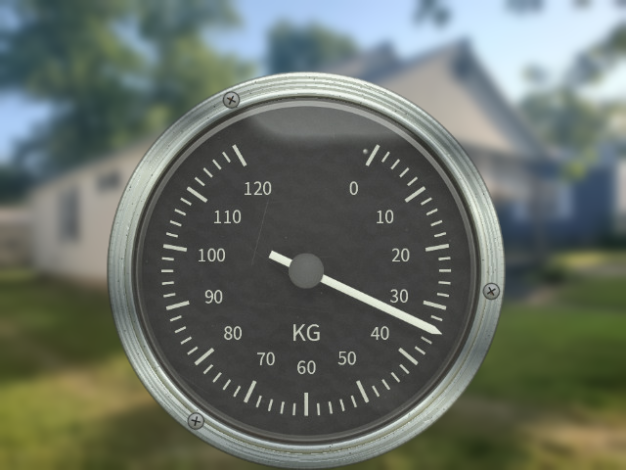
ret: 34,kg
